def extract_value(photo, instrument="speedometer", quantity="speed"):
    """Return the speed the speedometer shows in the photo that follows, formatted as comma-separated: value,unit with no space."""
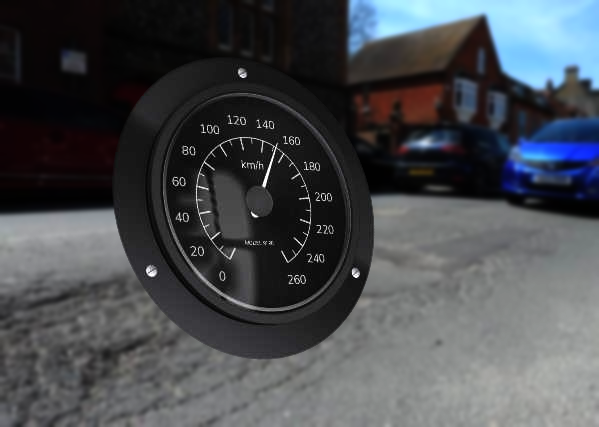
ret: 150,km/h
